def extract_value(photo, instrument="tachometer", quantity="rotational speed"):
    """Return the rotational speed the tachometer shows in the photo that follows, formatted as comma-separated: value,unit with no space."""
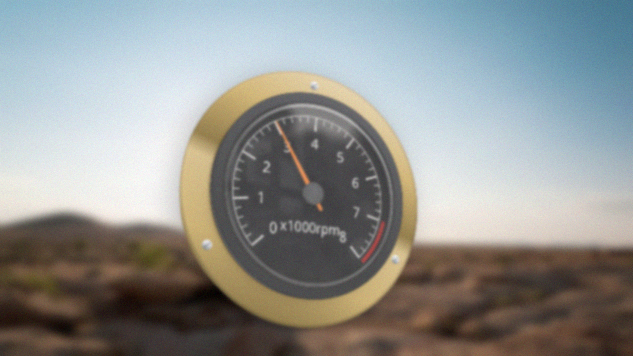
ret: 3000,rpm
